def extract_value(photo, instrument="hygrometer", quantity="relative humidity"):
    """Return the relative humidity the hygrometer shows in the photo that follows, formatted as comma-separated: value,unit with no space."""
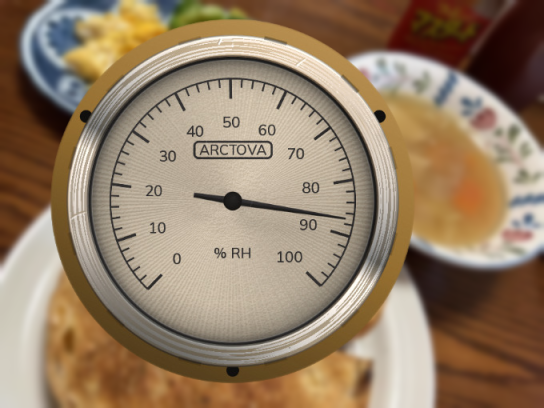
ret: 87,%
